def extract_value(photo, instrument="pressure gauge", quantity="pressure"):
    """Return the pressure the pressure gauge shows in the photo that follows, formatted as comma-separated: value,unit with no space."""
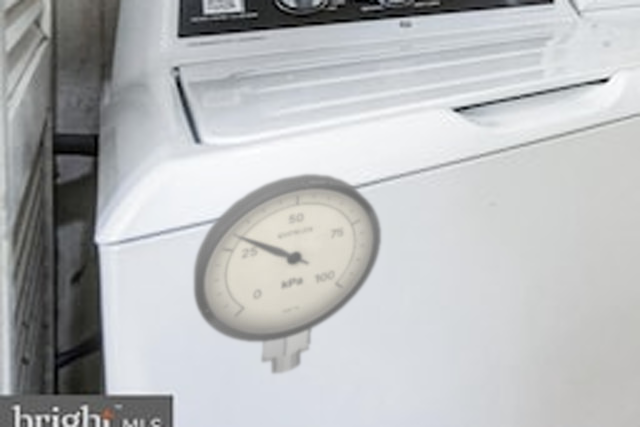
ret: 30,kPa
